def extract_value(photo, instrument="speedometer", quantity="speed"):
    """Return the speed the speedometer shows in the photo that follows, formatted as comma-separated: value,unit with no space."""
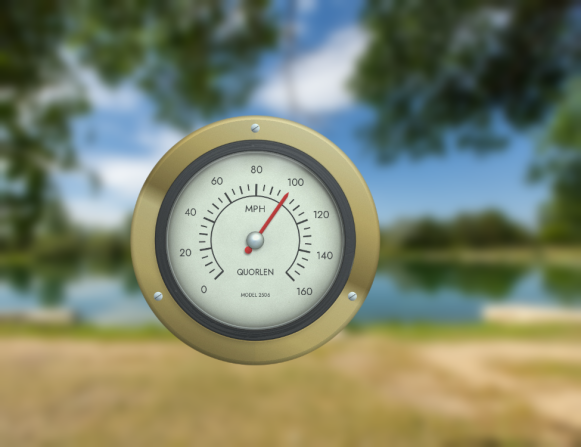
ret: 100,mph
